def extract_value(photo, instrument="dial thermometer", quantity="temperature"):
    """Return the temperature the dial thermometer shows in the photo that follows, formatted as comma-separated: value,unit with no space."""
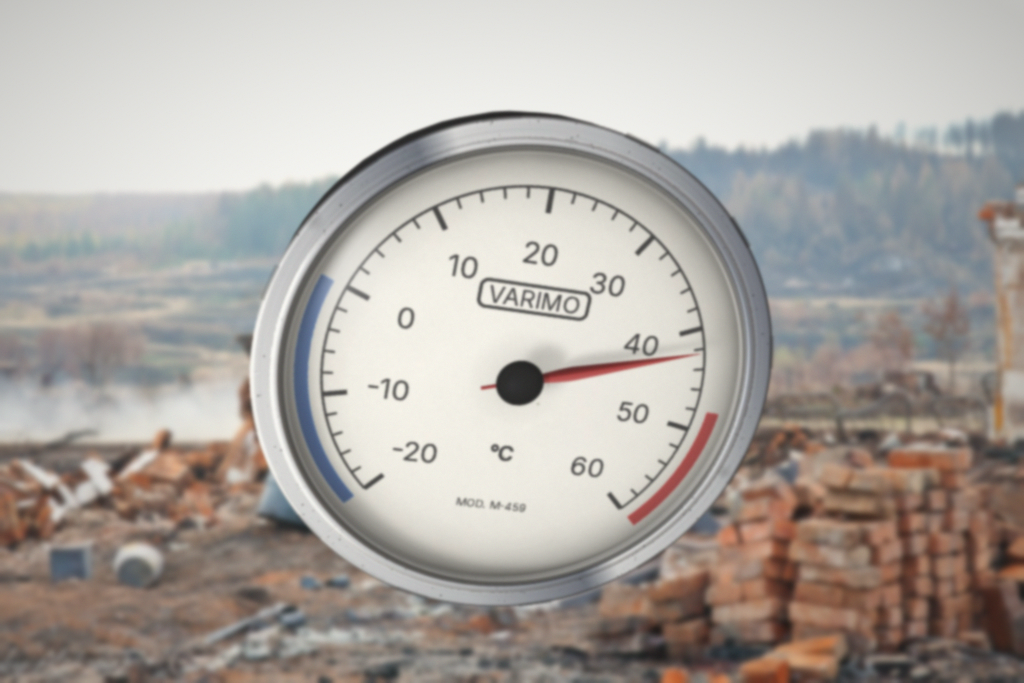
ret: 42,°C
